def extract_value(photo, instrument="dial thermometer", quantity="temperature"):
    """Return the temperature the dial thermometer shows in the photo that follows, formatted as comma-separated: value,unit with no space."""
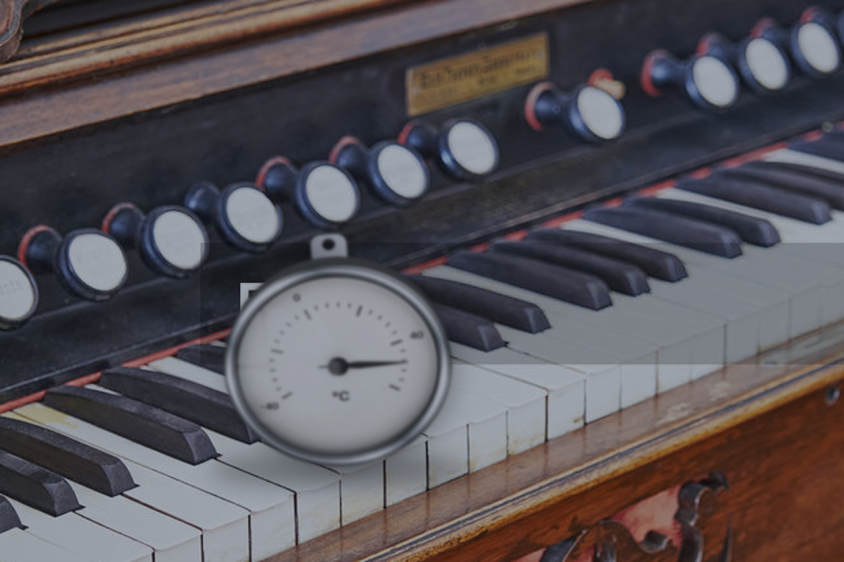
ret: 48,°C
